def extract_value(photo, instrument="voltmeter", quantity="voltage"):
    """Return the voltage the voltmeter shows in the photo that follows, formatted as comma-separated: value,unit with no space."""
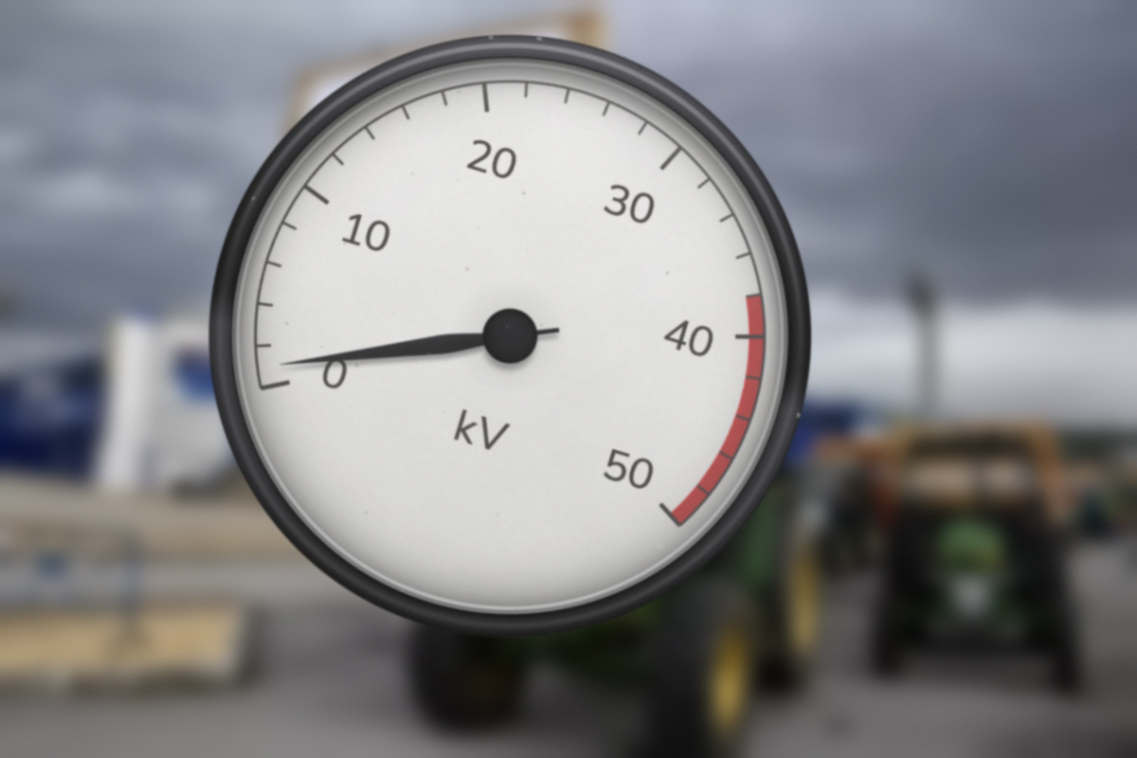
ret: 1,kV
